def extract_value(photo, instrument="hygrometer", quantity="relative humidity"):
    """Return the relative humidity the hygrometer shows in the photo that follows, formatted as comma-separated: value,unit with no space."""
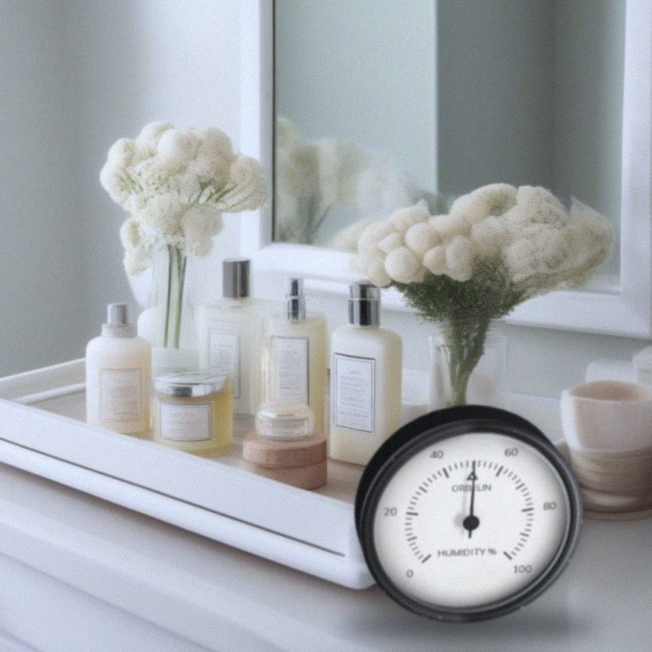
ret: 50,%
